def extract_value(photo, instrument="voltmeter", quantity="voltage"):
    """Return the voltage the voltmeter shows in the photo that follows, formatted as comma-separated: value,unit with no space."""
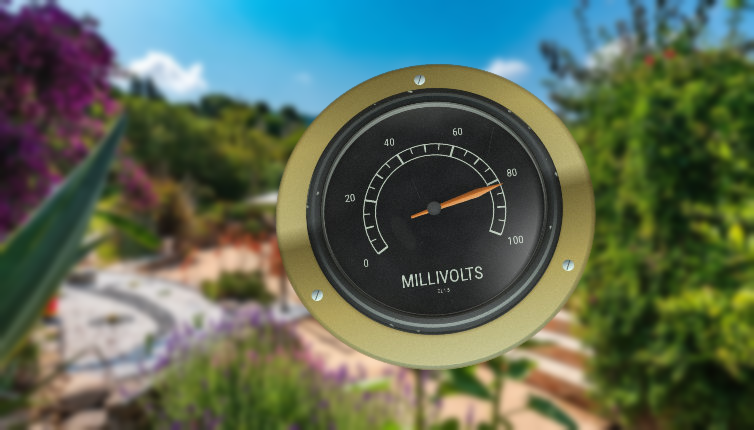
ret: 82.5,mV
